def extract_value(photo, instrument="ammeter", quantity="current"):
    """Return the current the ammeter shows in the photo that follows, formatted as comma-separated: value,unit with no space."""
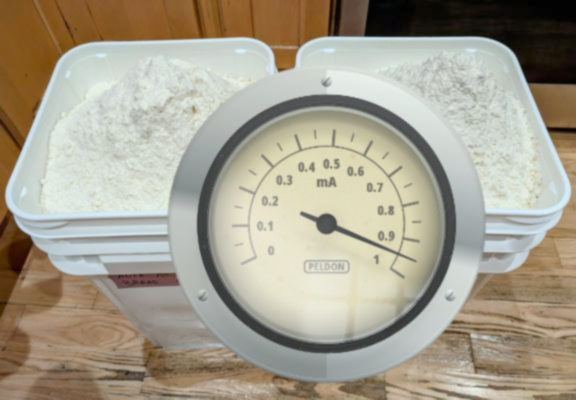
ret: 0.95,mA
